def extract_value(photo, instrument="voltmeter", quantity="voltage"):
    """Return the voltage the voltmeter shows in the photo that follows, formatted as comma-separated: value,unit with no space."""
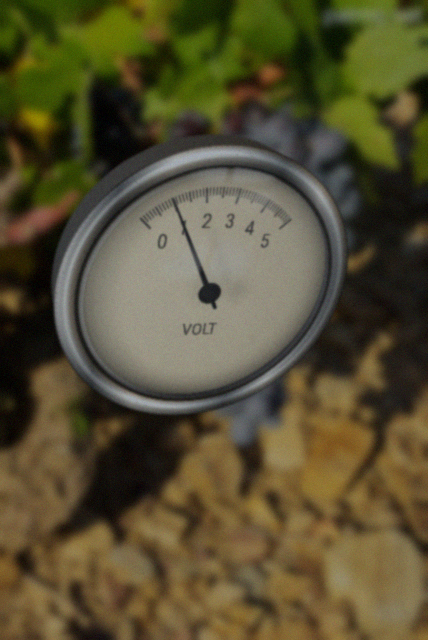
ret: 1,V
